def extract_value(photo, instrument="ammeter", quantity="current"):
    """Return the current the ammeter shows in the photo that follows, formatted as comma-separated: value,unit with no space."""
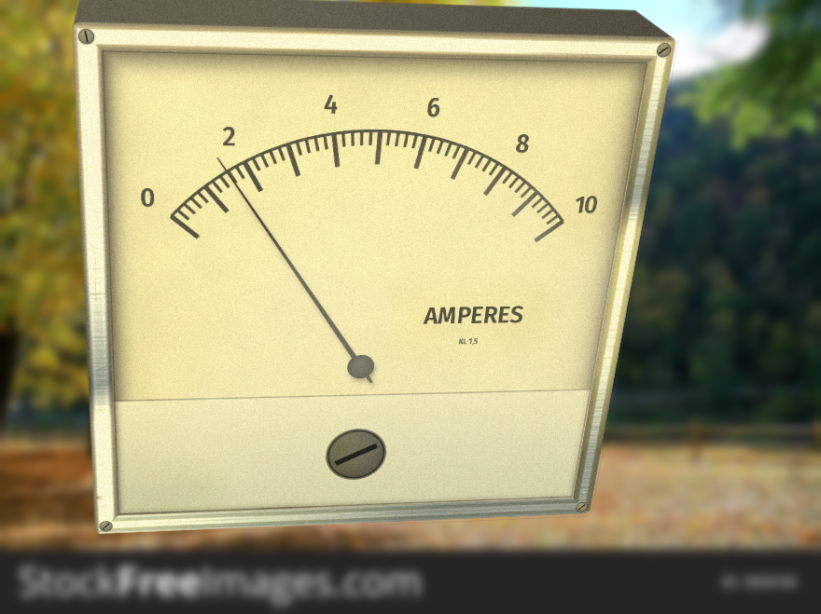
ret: 1.6,A
